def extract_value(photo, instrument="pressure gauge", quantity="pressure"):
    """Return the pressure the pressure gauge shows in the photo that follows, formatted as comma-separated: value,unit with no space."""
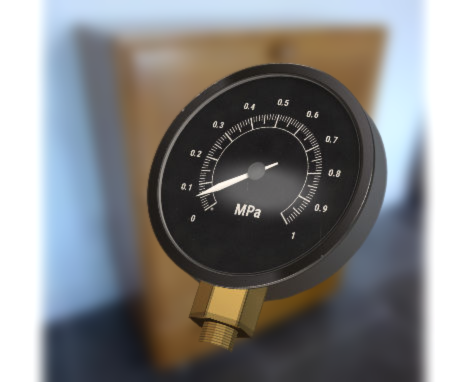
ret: 0.05,MPa
